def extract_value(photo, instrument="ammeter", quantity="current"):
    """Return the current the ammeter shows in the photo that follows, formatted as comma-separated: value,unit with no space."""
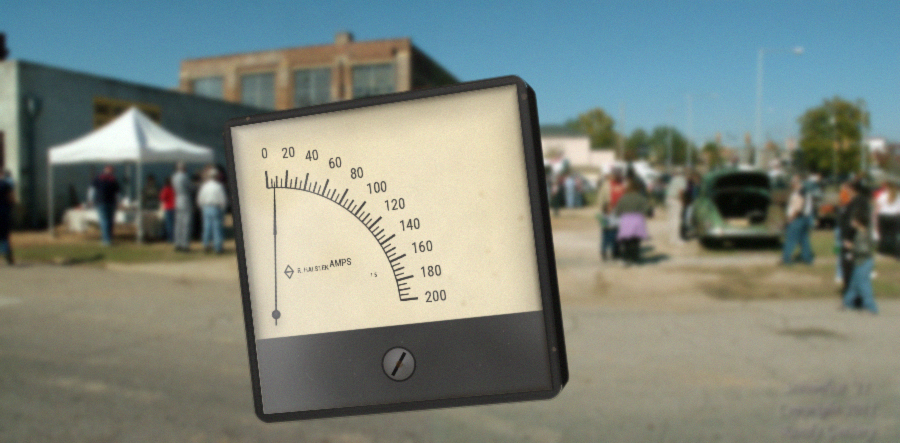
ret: 10,A
